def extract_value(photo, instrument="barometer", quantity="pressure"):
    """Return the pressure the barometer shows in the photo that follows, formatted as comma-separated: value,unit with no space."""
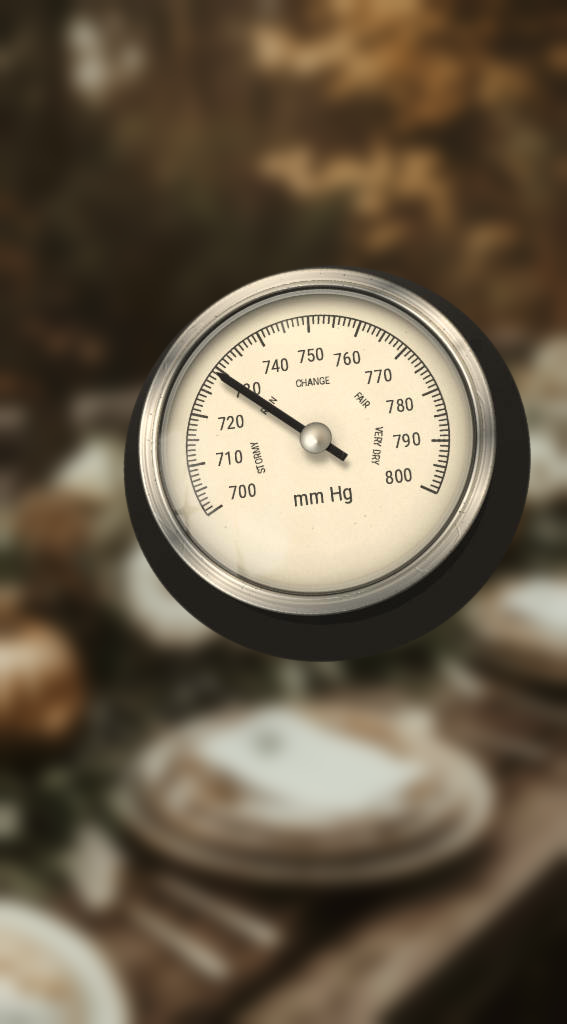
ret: 729,mmHg
